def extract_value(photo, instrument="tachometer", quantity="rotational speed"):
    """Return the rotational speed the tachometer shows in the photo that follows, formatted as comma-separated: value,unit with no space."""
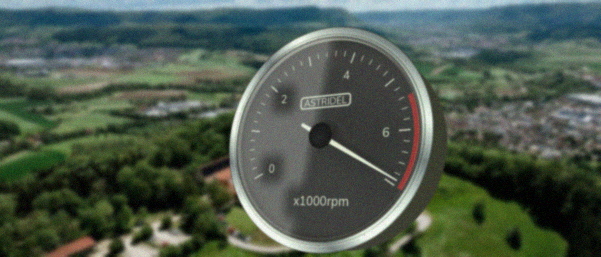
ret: 6900,rpm
